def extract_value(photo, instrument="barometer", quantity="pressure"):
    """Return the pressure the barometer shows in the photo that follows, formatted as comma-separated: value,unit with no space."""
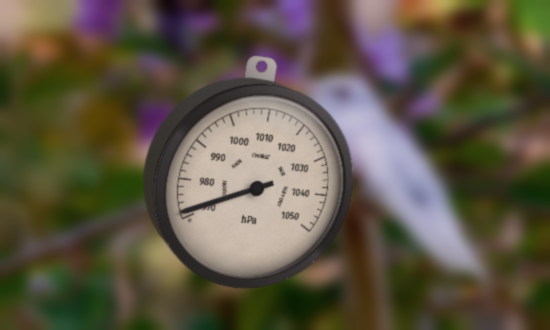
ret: 972,hPa
